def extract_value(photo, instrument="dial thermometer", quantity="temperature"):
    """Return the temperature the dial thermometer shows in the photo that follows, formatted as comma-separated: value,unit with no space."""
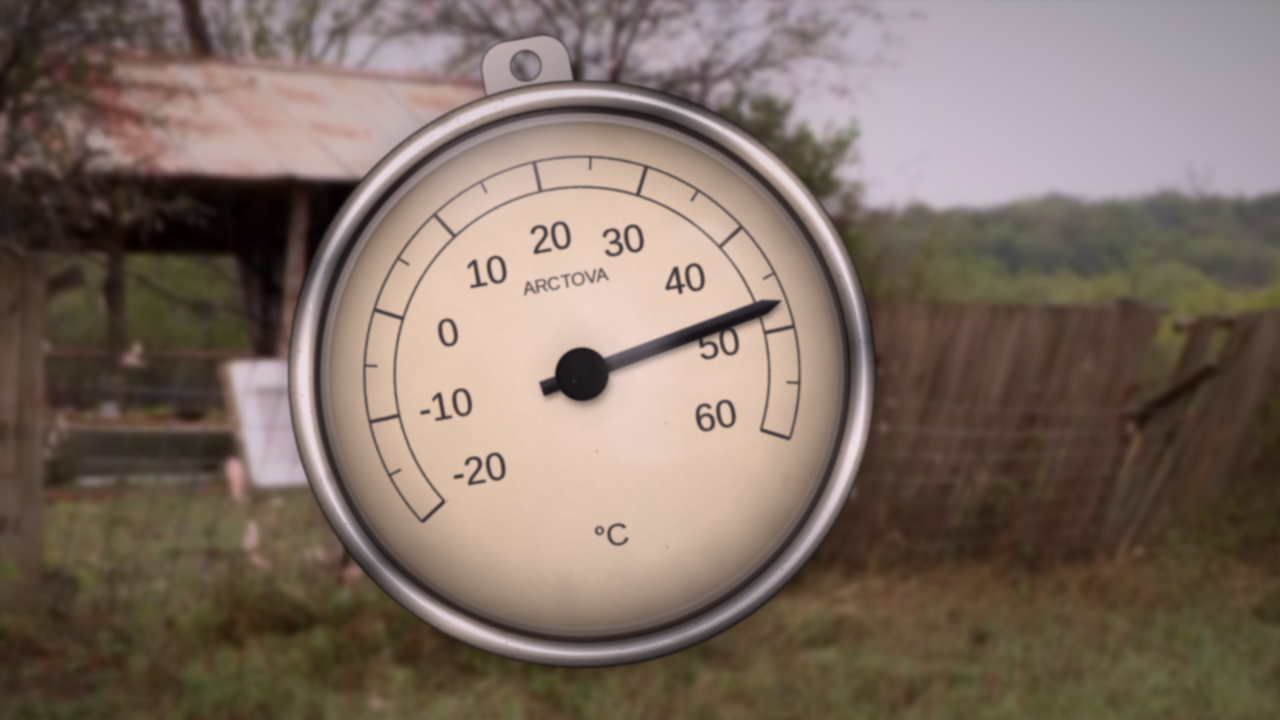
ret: 47.5,°C
